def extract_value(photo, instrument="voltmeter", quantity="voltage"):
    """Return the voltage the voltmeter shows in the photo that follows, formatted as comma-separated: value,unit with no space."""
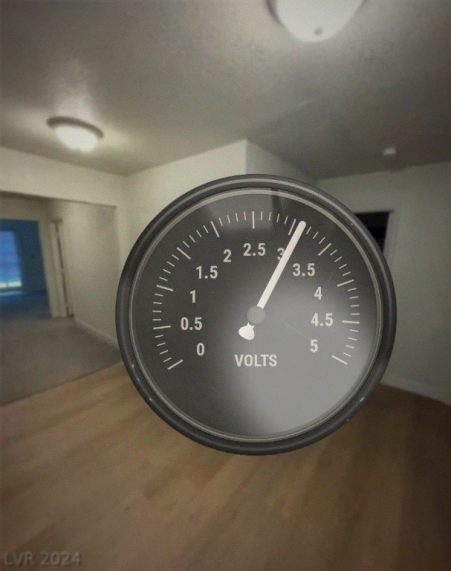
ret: 3.1,V
